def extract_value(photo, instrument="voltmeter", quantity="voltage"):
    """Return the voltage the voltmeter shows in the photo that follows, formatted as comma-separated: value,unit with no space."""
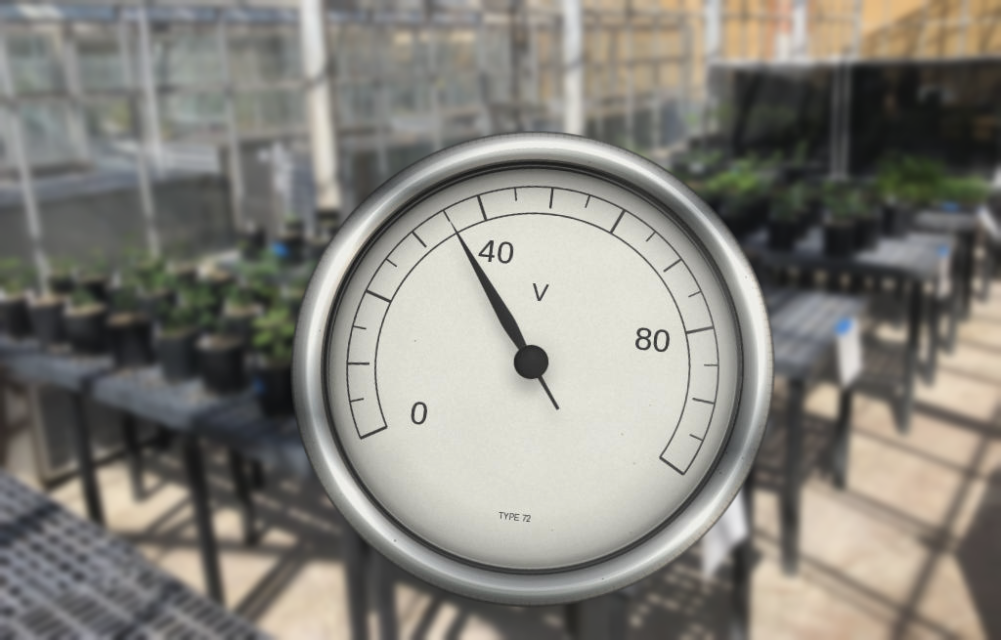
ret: 35,V
